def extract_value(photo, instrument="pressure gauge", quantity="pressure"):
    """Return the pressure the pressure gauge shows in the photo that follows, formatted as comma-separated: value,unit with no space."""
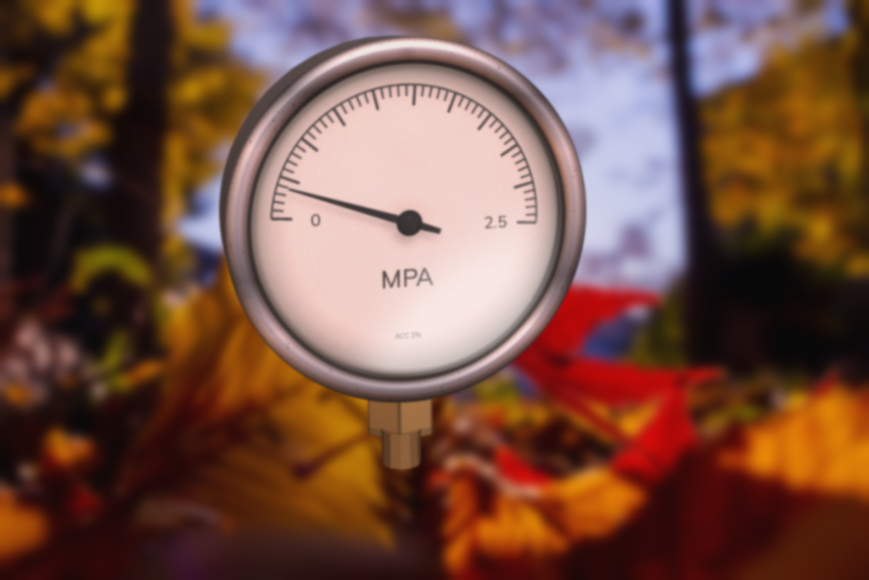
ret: 0.2,MPa
